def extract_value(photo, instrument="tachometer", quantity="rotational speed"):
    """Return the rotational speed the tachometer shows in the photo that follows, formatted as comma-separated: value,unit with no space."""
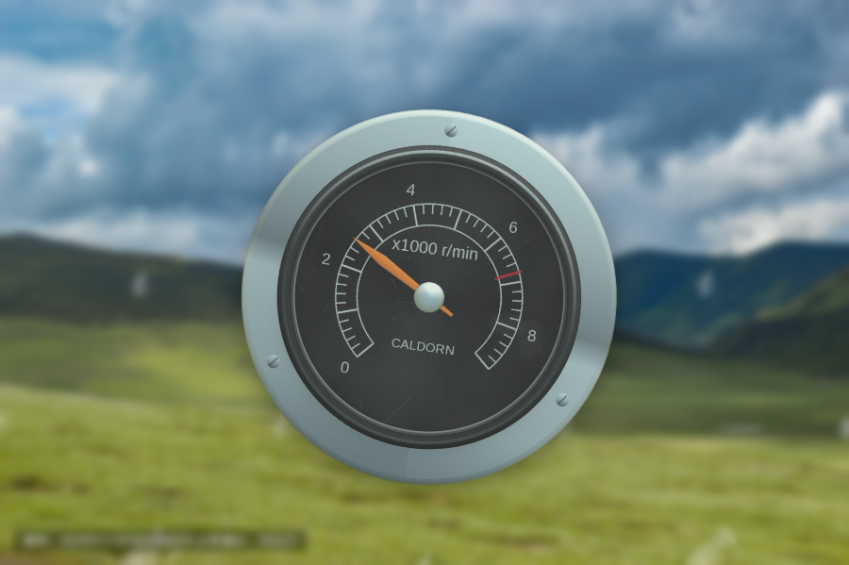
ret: 2600,rpm
